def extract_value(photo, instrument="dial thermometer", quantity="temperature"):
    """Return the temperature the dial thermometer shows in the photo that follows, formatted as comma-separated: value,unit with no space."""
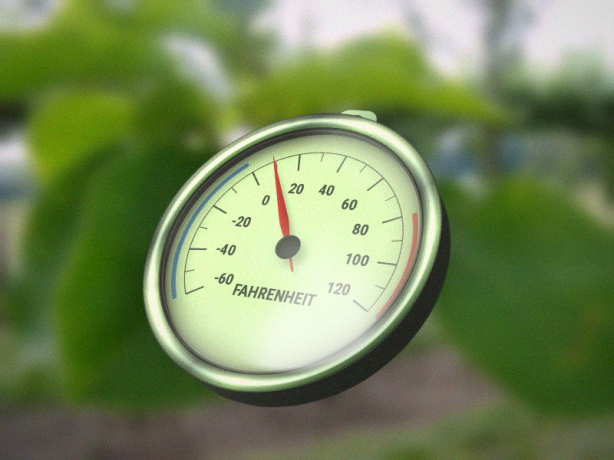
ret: 10,°F
